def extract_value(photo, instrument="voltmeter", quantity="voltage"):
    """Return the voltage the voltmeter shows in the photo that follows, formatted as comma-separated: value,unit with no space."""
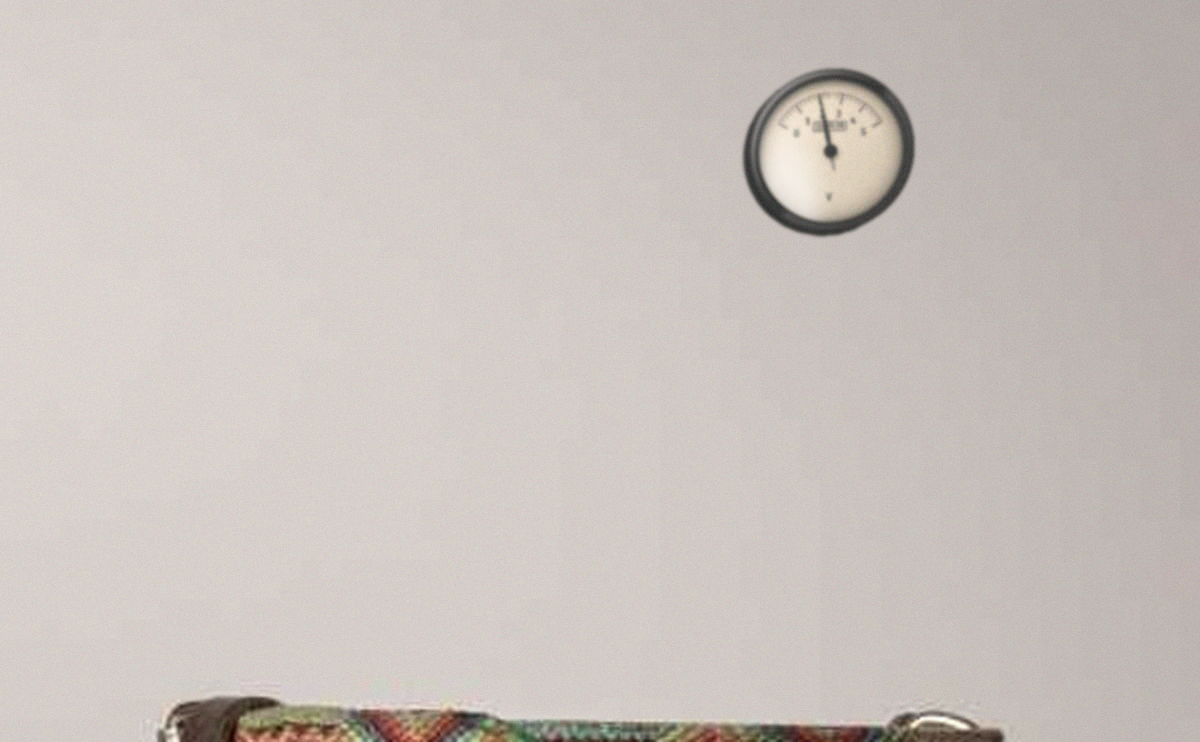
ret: 2,V
